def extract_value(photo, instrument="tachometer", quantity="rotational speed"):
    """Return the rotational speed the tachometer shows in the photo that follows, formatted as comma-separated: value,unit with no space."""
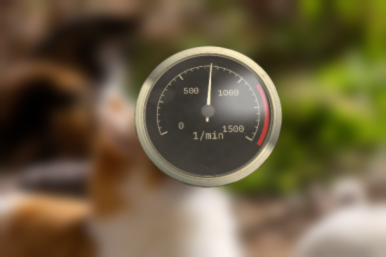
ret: 750,rpm
